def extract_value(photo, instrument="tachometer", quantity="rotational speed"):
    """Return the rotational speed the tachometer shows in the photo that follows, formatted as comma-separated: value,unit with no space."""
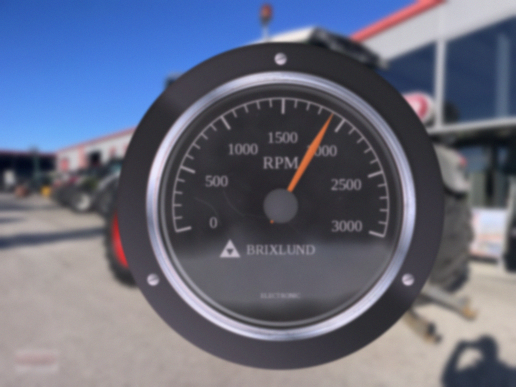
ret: 1900,rpm
